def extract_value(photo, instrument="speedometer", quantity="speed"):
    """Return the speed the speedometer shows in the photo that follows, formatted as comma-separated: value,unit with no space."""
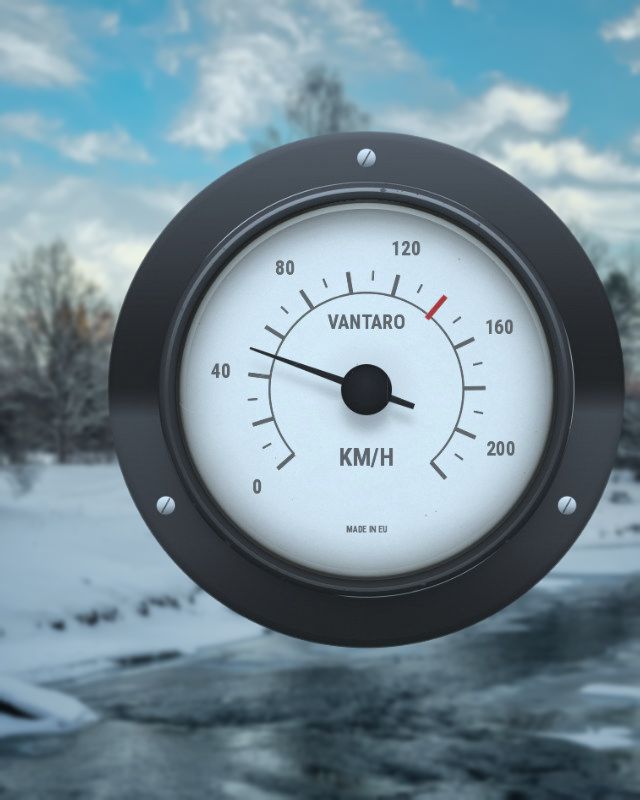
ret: 50,km/h
